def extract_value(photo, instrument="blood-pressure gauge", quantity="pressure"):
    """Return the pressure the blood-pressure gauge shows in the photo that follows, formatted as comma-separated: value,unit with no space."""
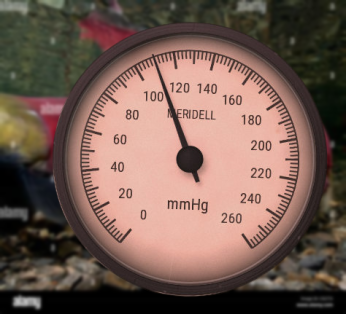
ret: 110,mmHg
